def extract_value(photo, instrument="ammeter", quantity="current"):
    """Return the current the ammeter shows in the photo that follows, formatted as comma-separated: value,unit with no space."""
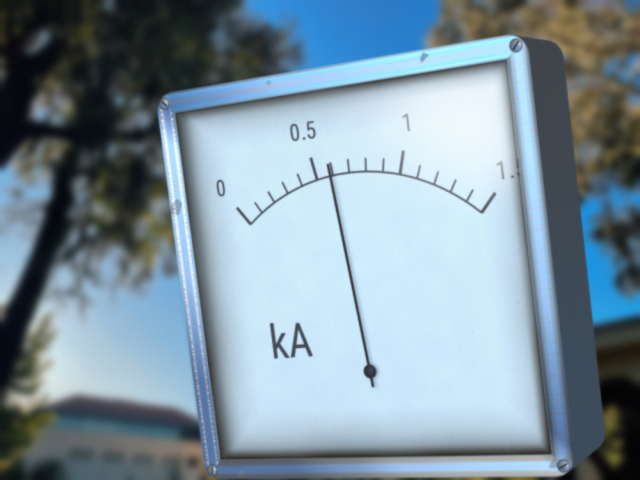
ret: 0.6,kA
